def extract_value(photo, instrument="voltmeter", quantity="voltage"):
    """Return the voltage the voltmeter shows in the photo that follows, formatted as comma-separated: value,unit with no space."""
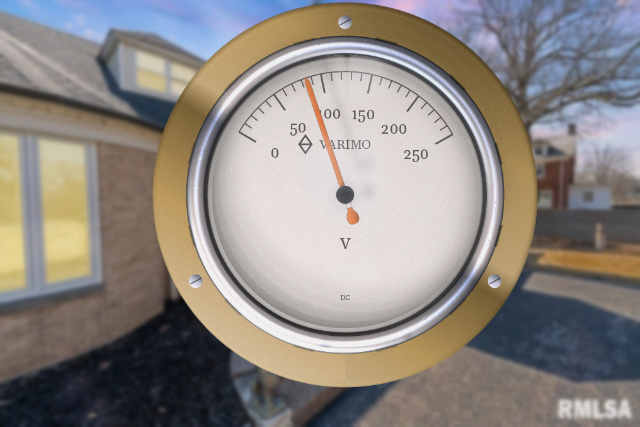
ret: 85,V
